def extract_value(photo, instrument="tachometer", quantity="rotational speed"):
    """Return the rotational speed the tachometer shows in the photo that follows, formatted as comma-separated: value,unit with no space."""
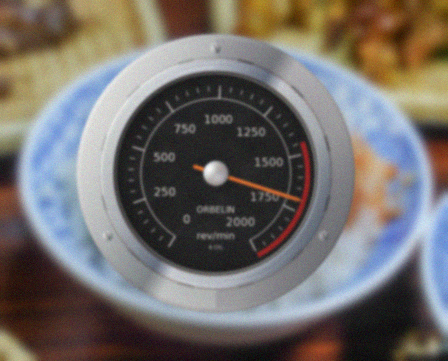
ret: 1700,rpm
